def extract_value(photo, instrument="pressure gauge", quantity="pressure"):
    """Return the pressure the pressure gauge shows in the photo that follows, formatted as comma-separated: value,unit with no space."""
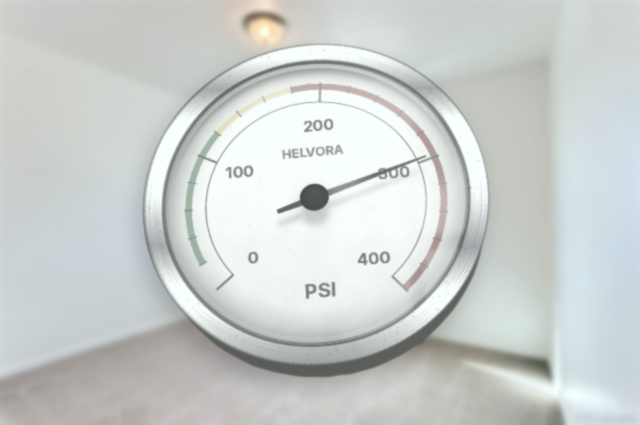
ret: 300,psi
